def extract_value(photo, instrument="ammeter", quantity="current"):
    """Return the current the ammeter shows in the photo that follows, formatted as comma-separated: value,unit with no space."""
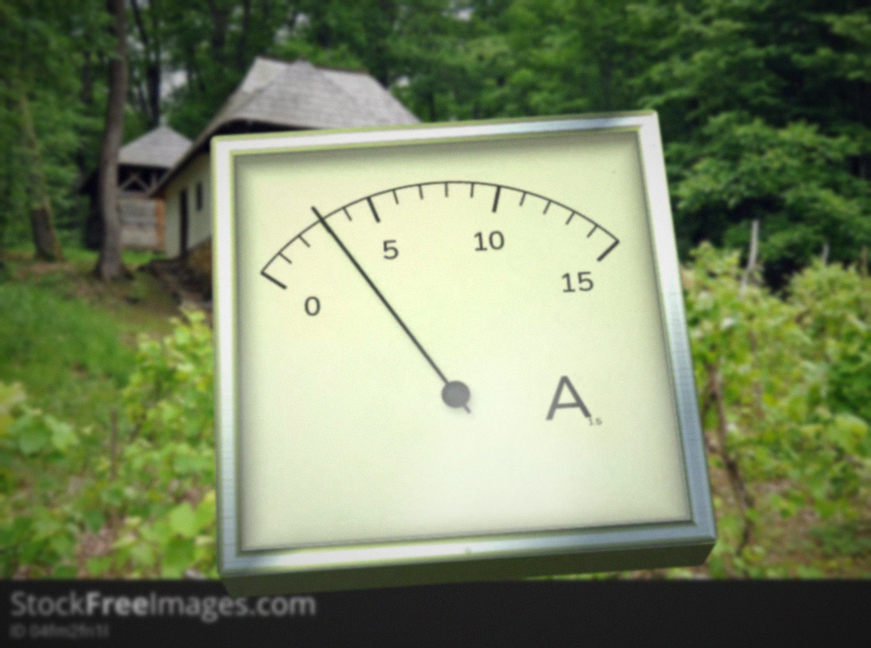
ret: 3,A
